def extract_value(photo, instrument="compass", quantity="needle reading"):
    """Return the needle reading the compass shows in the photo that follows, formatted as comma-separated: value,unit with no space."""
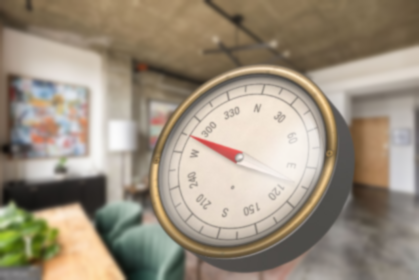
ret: 285,°
